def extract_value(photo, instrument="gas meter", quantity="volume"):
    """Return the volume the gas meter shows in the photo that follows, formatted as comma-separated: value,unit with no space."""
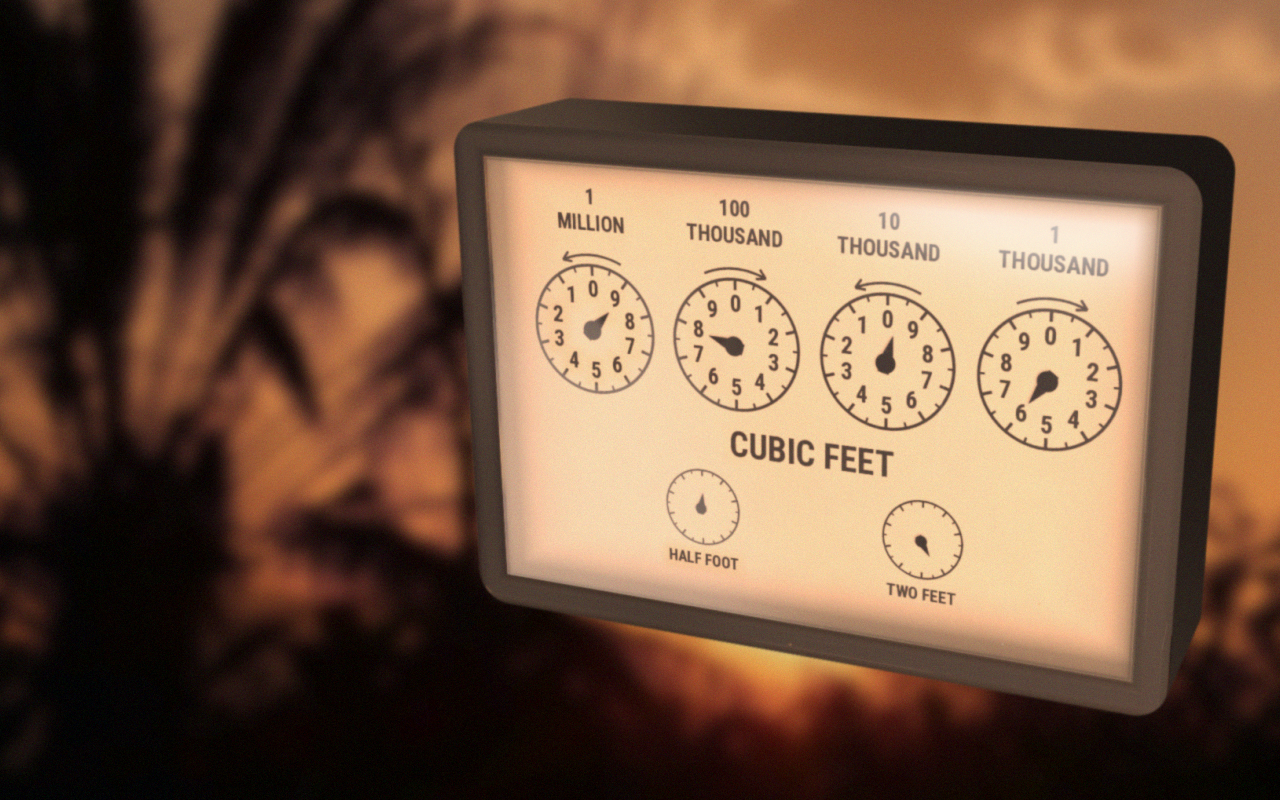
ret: 879600,ft³
